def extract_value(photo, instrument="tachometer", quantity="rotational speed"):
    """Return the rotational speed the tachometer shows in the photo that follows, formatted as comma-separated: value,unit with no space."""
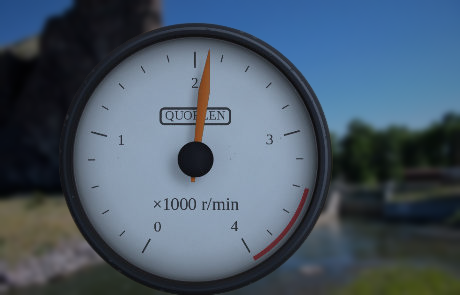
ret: 2100,rpm
